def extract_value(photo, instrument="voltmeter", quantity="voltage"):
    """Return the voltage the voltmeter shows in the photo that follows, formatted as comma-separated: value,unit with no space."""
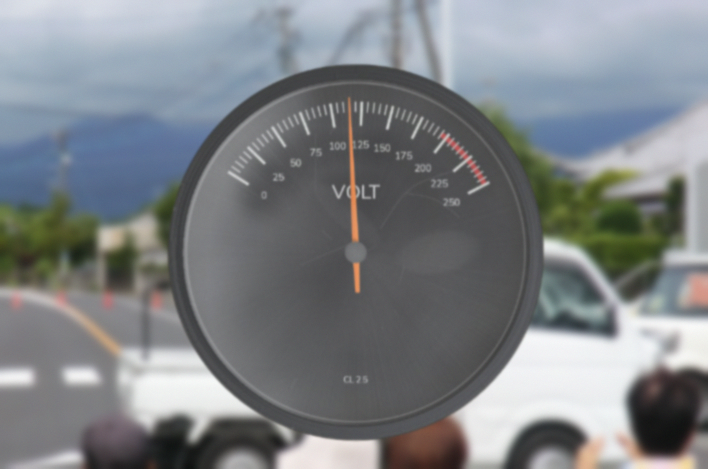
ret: 115,V
